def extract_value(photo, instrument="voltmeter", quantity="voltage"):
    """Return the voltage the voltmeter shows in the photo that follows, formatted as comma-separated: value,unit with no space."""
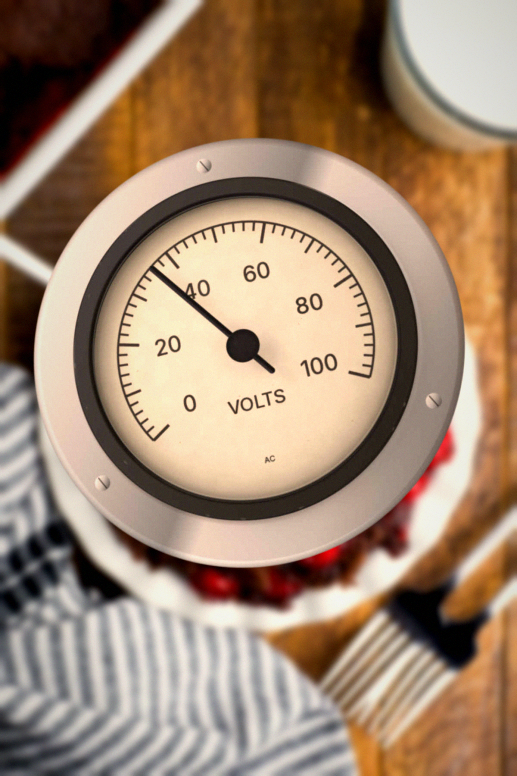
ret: 36,V
